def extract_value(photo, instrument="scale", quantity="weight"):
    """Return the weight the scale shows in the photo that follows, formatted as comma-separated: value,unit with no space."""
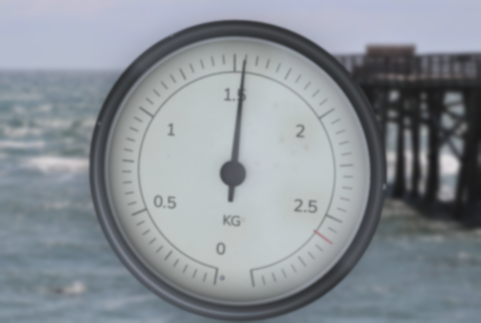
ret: 1.55,kg
